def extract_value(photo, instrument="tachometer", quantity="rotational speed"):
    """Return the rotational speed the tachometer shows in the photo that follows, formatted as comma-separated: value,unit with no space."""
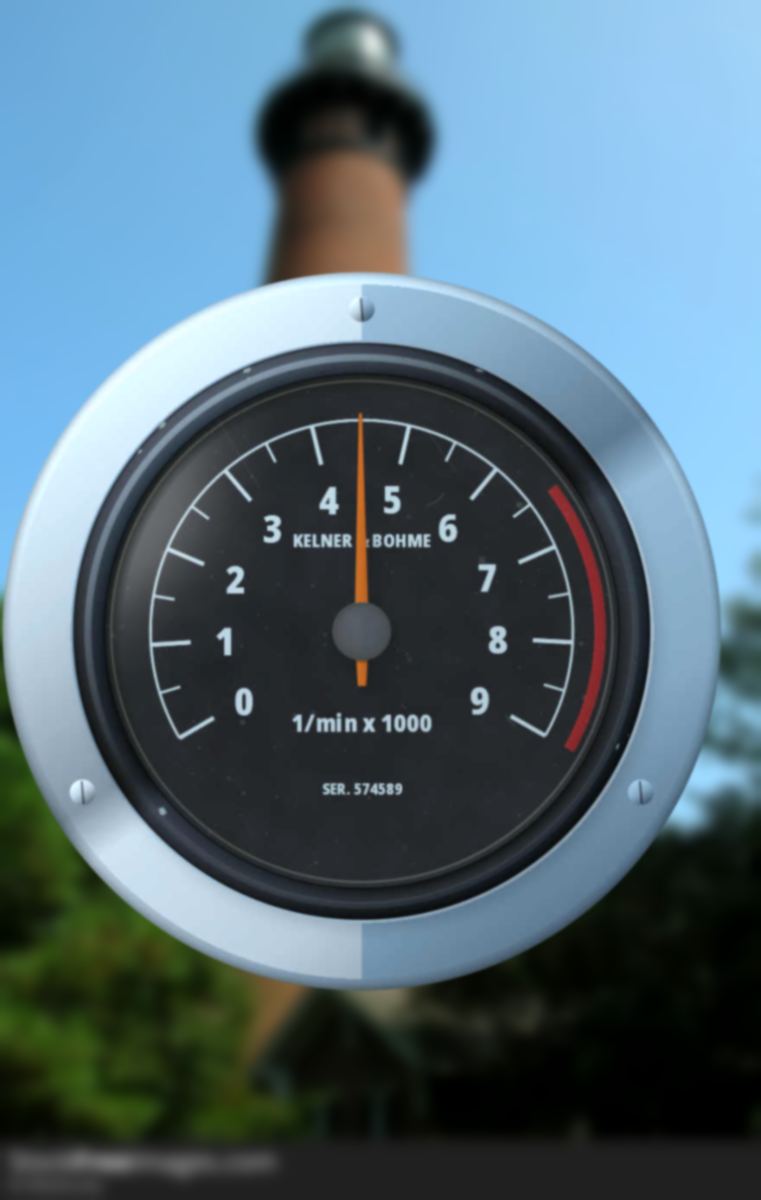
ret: 4500,rpm
